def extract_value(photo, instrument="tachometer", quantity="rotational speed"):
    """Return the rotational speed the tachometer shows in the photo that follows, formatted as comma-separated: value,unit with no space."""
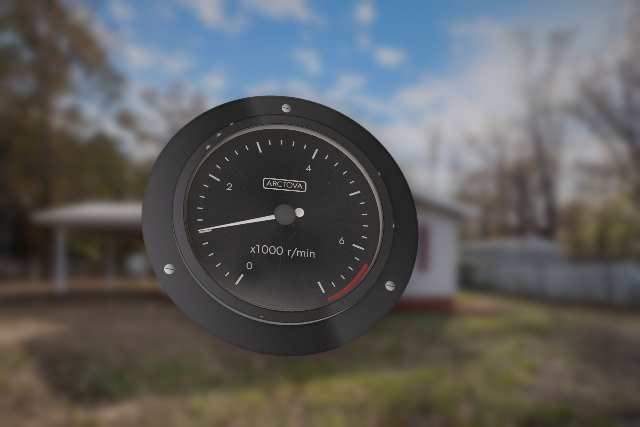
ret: 1000,rpm
